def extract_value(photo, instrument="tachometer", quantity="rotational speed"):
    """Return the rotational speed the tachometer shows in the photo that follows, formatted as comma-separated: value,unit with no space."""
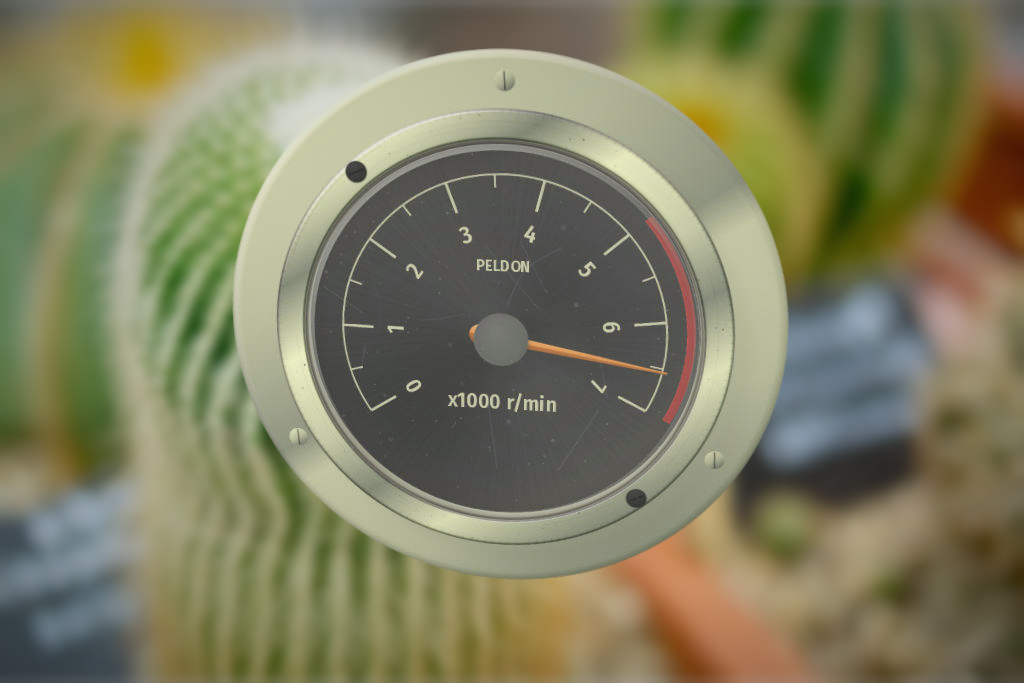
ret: 6500,rpm
